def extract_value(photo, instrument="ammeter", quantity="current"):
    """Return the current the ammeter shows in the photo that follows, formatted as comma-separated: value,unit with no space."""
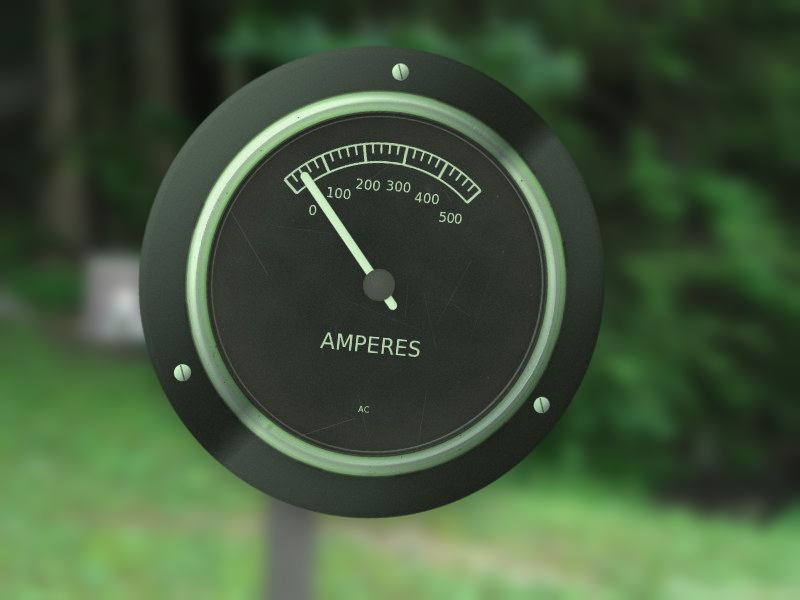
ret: 40,A
